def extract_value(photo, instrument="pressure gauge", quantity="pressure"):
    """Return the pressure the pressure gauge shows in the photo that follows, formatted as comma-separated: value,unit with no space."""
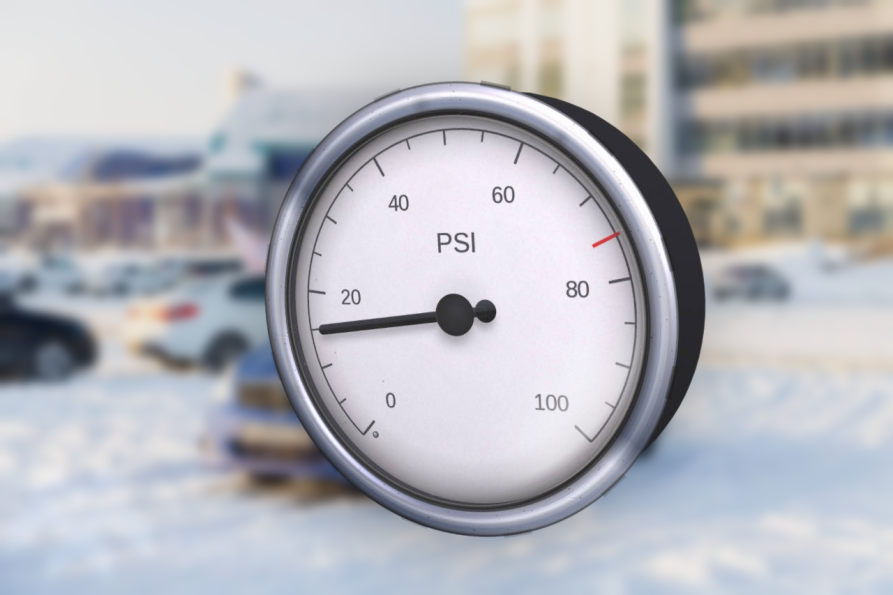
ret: 15,psi
